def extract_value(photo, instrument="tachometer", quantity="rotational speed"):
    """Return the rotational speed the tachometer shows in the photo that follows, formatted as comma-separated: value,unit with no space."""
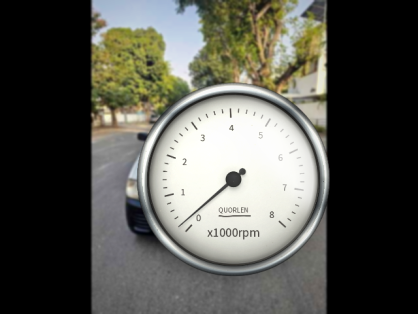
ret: 200,rpm
